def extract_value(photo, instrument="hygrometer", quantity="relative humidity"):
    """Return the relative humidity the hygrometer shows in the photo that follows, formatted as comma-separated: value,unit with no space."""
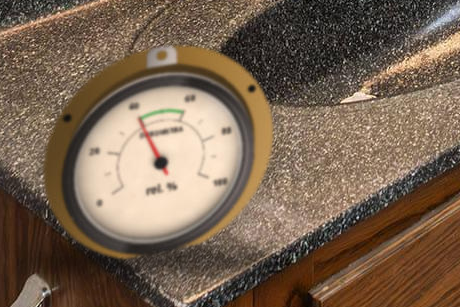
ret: 40,%
